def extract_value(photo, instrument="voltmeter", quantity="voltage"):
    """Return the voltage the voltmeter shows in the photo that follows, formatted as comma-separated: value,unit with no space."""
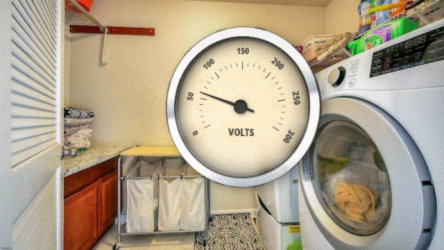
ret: 60,V
